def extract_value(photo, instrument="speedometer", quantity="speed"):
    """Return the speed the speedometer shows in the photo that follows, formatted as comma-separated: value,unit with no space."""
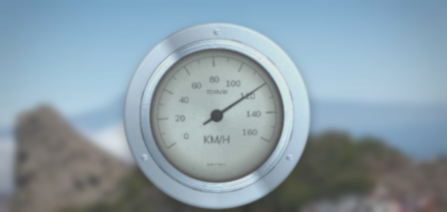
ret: 120,km/h
